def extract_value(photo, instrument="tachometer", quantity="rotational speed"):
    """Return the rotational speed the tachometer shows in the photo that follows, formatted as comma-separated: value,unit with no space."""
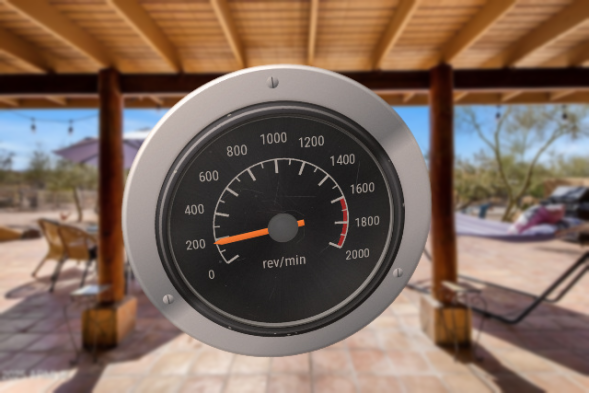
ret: 200,rpm
